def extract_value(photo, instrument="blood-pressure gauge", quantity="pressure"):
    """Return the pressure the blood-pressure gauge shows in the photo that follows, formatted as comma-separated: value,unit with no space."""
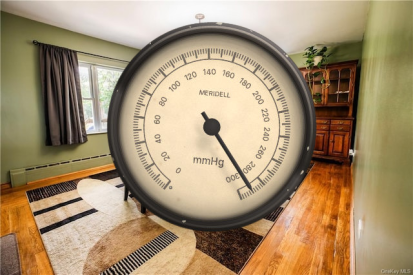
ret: 290,mmHg
